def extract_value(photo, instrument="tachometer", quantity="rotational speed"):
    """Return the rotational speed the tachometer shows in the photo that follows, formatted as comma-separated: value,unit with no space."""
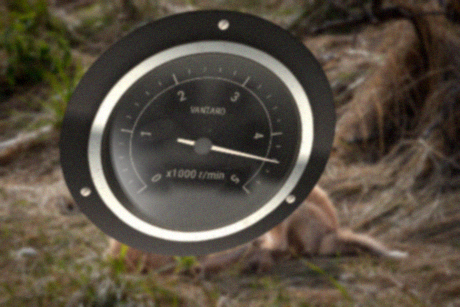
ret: 4400,rpm
